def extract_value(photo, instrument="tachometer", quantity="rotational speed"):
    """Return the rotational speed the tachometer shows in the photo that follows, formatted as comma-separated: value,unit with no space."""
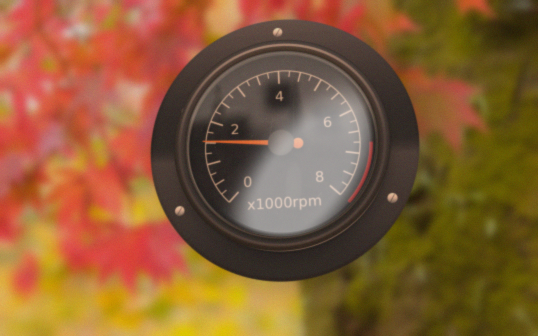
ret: 1500,rpm
